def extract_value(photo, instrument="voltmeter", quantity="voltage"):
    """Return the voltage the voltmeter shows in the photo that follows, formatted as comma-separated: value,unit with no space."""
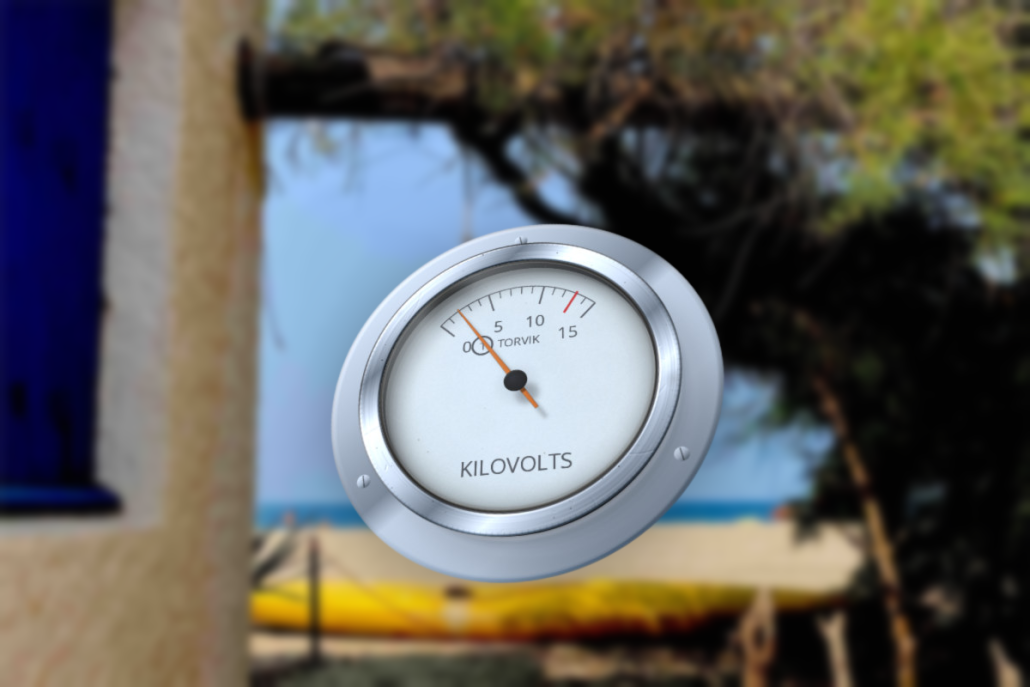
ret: 2,kV
